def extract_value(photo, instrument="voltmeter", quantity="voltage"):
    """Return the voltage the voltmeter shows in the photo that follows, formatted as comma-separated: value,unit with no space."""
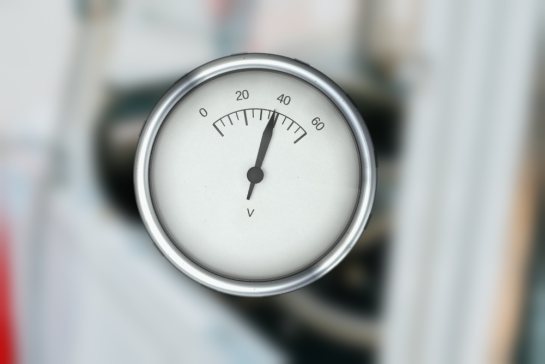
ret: 37.5,V
